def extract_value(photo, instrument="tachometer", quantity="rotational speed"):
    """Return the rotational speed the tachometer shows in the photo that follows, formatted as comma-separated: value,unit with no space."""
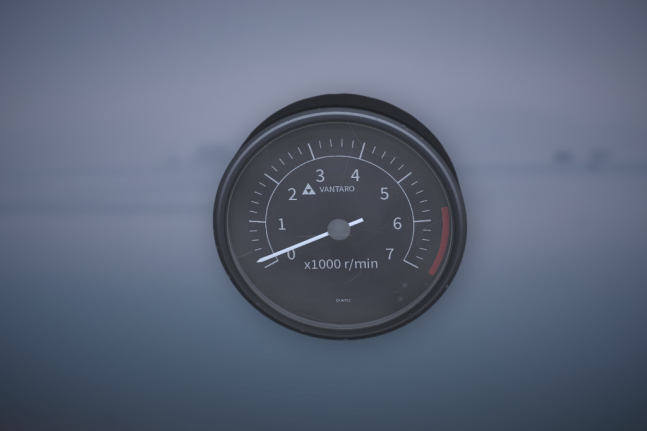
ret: 200,rpm
